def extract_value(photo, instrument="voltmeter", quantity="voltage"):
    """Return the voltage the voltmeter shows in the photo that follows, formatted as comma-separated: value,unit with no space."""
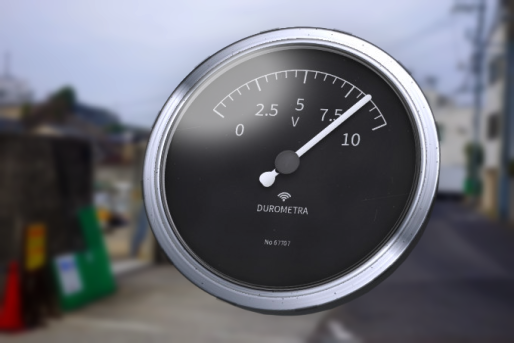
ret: 8.5,V
